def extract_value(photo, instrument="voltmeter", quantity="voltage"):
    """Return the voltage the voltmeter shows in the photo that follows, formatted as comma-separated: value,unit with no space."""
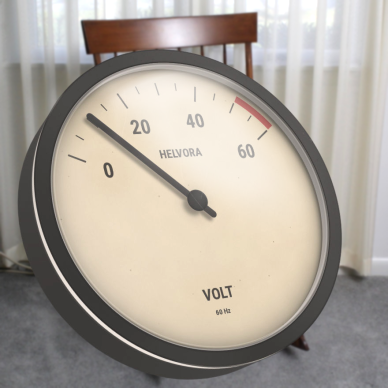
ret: 10,V
